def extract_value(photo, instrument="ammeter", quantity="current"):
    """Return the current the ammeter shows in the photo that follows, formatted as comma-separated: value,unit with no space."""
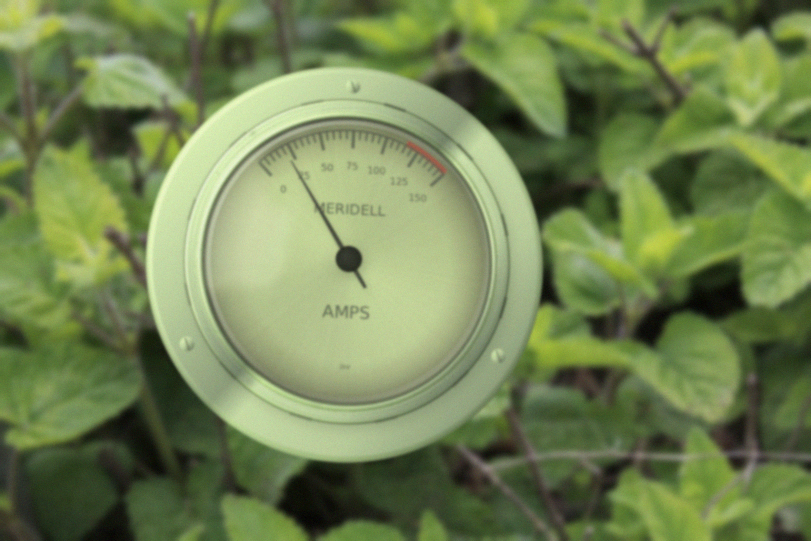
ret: 20,A
